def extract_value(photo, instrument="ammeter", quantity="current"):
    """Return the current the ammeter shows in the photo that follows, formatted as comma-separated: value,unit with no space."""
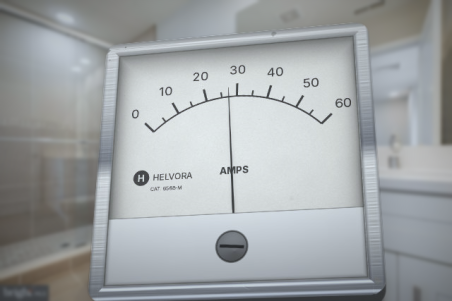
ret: 27.5,A
